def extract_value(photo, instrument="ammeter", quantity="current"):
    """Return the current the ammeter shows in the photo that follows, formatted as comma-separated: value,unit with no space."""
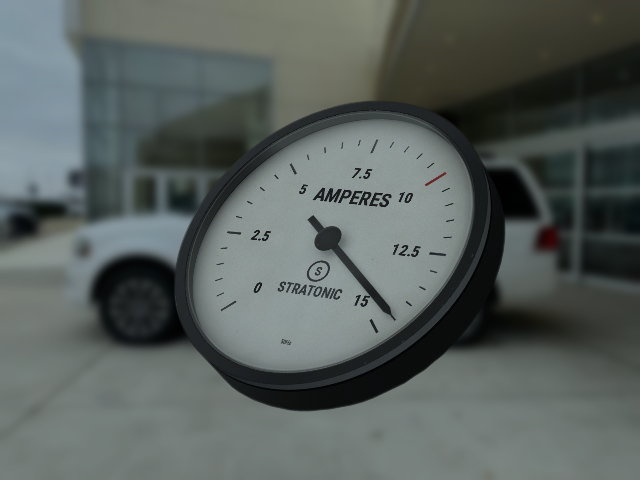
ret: 14.5,A
